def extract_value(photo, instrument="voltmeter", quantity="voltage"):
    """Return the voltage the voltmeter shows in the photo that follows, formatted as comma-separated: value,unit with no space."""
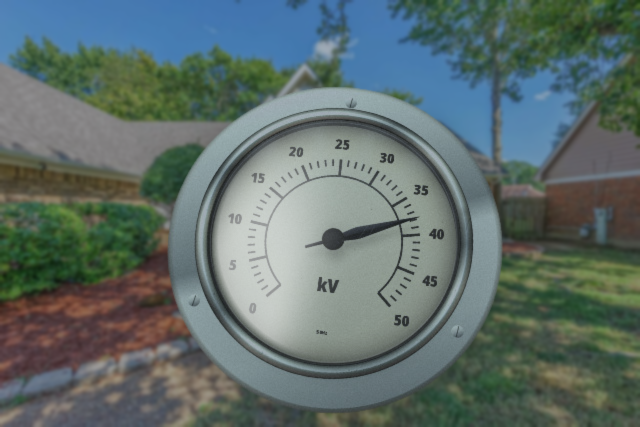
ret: 38,kV
